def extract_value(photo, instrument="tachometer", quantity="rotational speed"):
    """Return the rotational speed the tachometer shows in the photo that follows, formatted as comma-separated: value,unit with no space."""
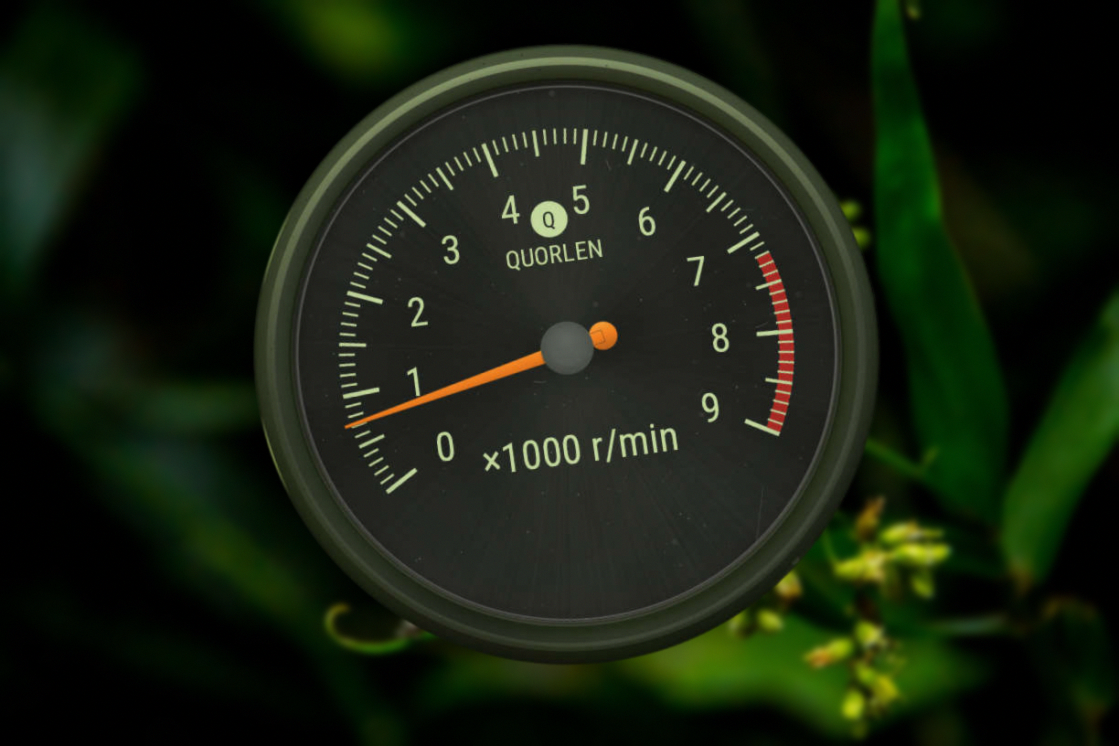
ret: 700,rpm
